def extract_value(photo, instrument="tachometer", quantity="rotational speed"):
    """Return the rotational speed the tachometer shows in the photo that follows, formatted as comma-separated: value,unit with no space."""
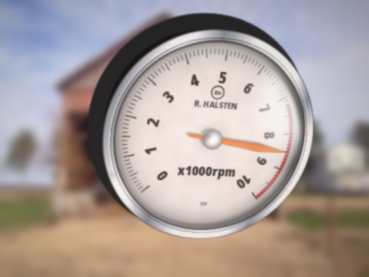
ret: 8500,rpm
